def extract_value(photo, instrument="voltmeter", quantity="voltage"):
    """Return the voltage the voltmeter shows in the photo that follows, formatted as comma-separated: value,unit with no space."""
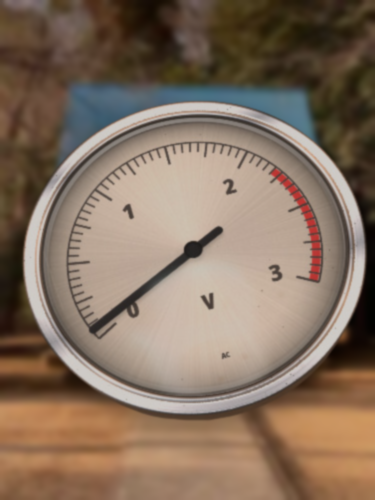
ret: 0.05,V
